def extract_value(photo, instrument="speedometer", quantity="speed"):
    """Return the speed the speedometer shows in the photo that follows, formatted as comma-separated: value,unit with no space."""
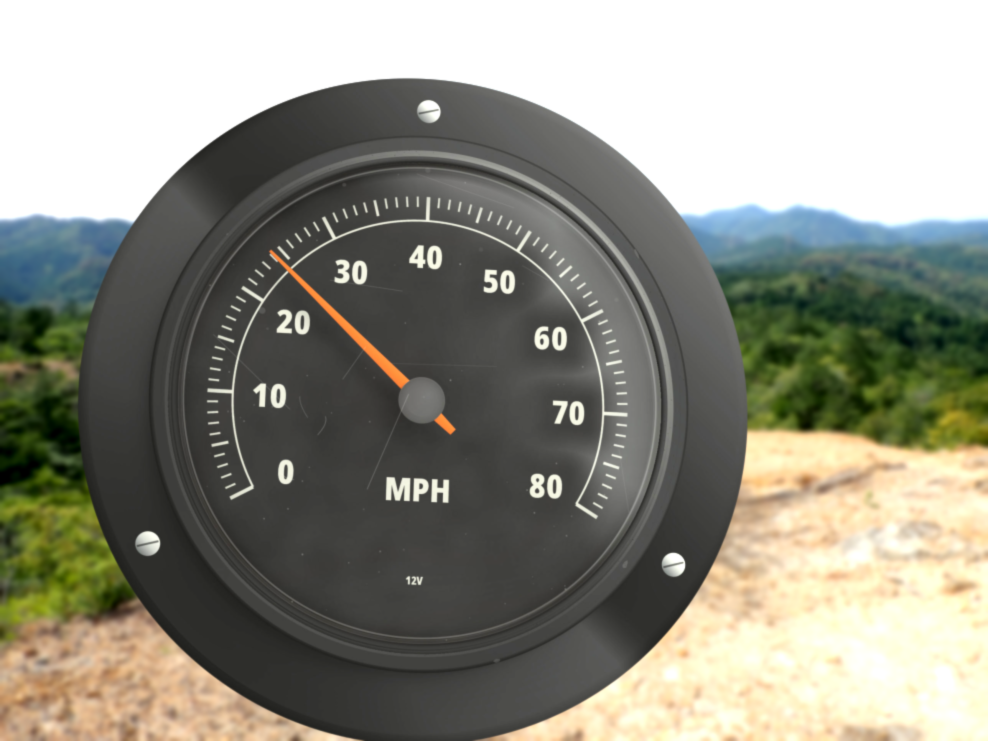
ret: 24,mph
